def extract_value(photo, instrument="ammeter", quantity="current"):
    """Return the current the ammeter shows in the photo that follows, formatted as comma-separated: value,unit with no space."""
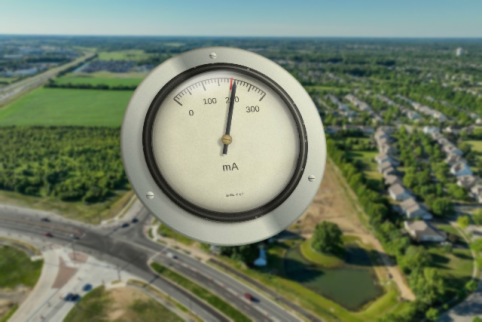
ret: 200,mA
